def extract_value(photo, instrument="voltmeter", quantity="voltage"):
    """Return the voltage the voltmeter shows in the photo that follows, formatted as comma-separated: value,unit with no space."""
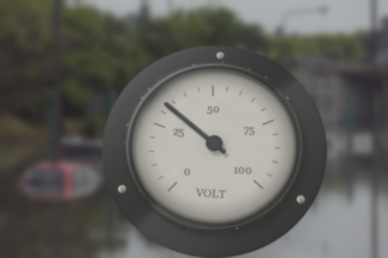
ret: 32.5,V
